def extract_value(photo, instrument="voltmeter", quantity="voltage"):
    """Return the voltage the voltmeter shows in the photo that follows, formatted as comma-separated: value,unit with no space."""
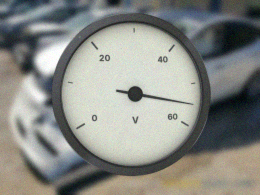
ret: 55,V
